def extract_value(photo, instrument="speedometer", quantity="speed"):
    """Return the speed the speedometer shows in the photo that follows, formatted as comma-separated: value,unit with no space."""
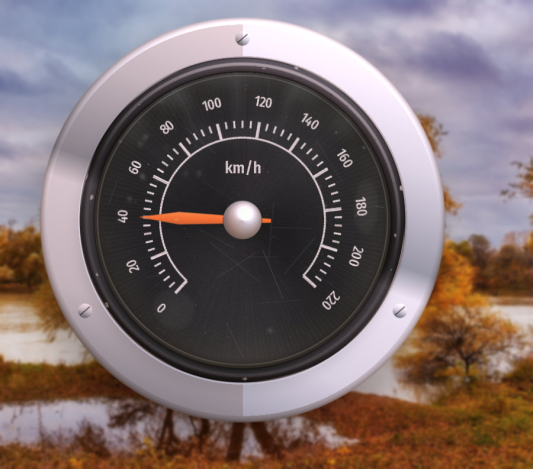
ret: 40,km/h
